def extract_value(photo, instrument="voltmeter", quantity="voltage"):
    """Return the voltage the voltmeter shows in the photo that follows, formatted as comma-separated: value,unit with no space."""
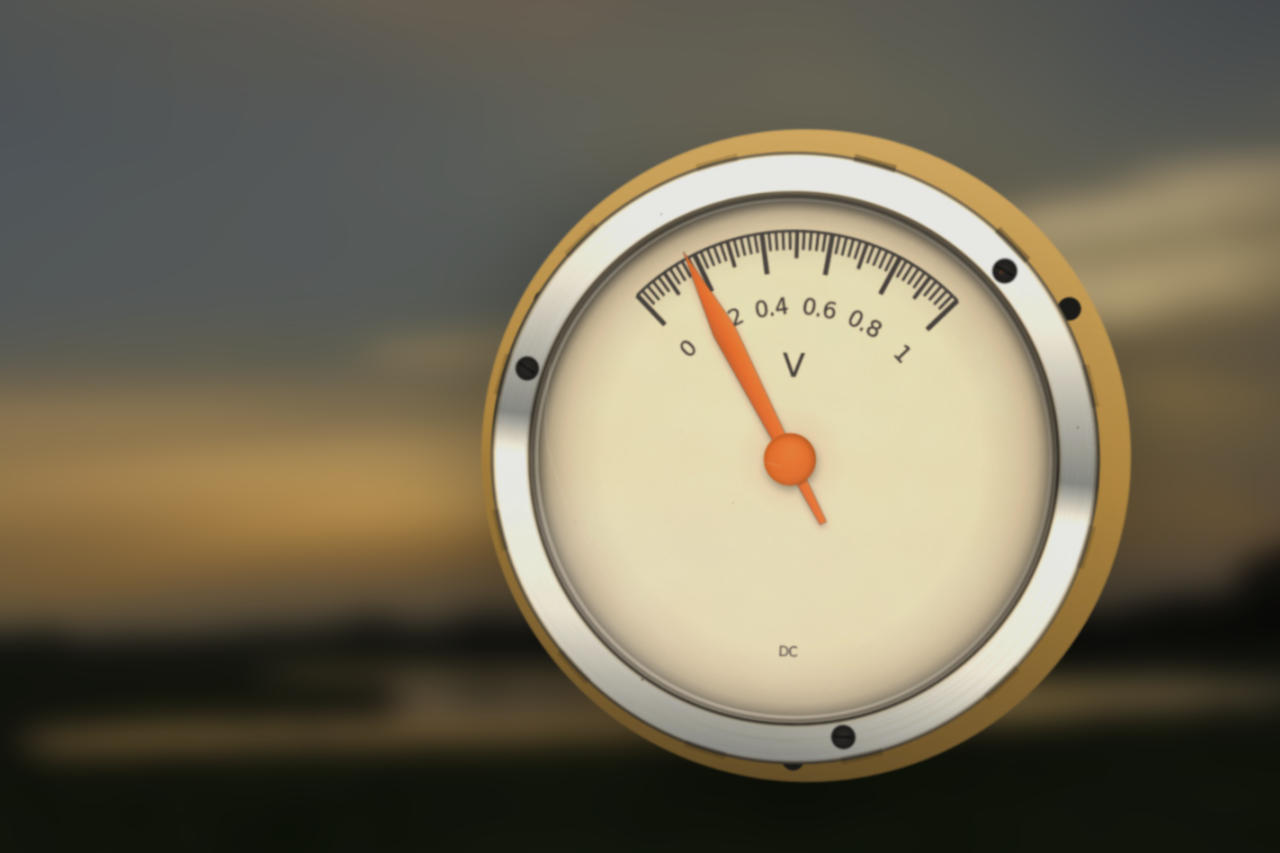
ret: 0.18,V
